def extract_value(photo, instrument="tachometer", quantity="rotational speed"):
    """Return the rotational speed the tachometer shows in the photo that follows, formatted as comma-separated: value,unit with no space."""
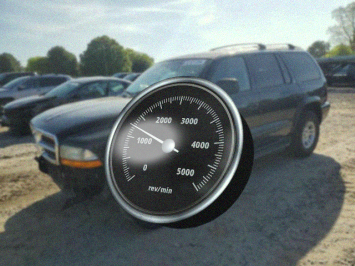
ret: 1250,rpm
